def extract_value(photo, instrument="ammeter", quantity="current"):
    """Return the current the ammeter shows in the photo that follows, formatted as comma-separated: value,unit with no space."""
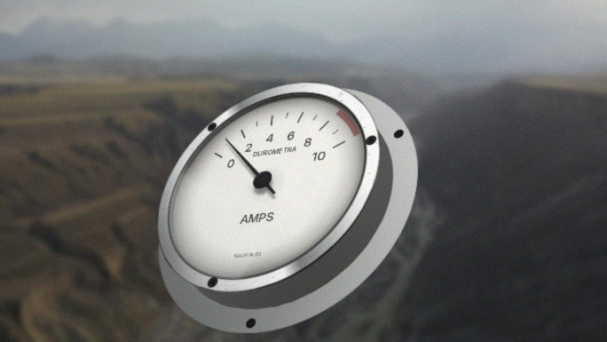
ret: 1,A
